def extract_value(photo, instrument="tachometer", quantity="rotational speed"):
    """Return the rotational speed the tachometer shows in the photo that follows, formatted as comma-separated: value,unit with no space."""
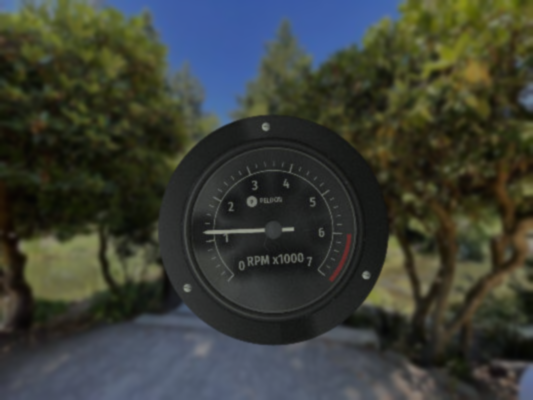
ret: 1200,rpm
